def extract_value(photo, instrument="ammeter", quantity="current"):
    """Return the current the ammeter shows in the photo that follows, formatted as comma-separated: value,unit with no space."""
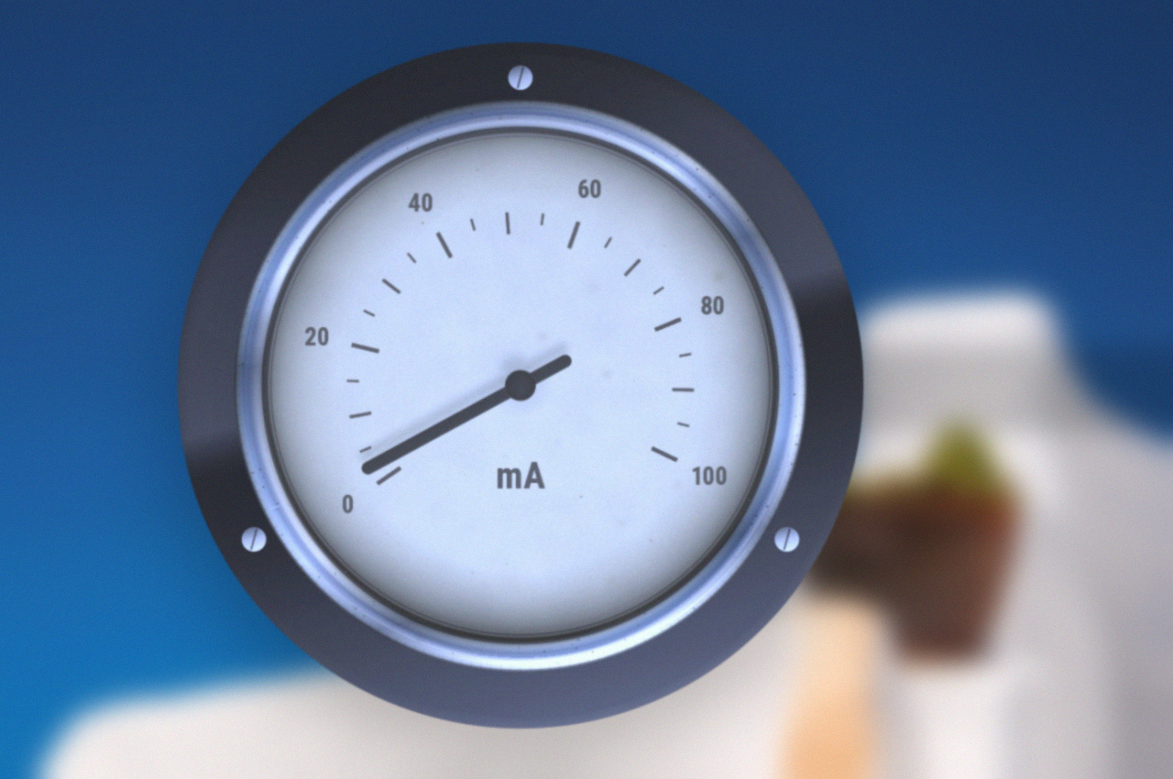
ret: 2.5,mA
